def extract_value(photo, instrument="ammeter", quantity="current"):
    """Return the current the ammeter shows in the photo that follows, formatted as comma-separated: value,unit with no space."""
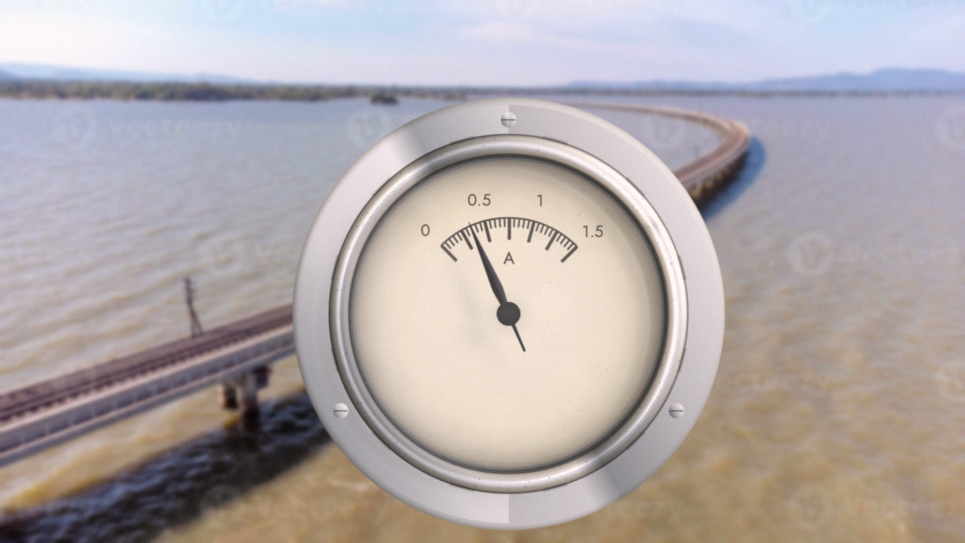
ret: 0.35,A
